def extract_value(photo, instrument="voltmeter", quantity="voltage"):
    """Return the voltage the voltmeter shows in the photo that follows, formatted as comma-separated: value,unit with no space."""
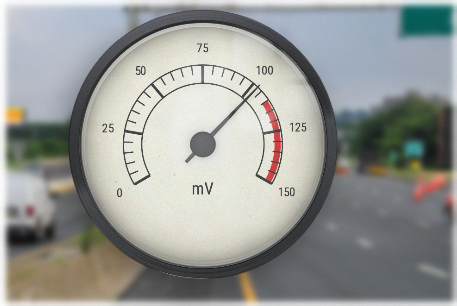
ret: 102.5,mV
